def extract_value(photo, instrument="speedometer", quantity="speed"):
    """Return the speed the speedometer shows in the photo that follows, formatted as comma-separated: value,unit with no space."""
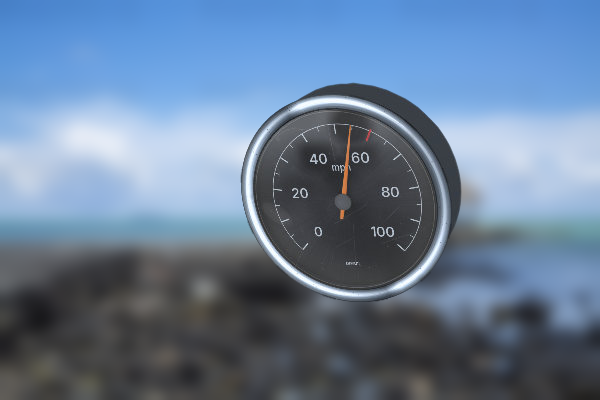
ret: 55,mph
